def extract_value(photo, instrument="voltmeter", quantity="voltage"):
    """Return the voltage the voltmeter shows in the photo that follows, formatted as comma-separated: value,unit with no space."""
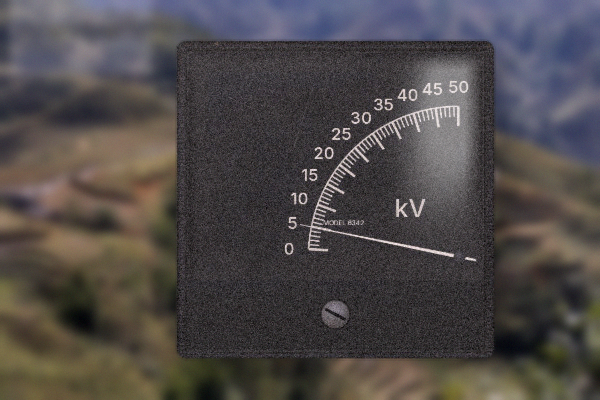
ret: 5,kV
